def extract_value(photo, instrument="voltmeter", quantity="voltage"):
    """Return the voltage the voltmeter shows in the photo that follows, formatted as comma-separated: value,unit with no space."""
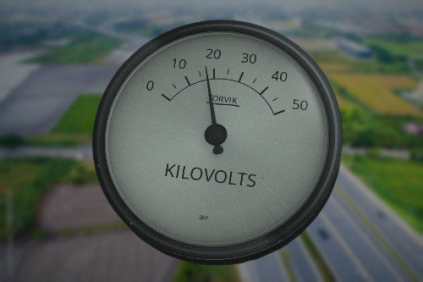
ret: 17.5,kV
